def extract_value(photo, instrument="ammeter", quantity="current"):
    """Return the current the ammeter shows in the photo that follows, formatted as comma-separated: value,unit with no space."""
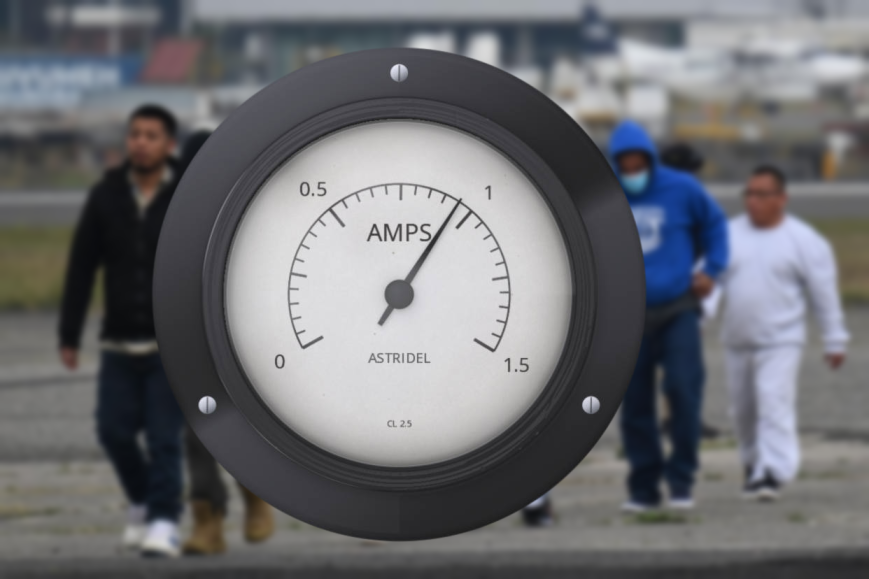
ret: 0.95,A
